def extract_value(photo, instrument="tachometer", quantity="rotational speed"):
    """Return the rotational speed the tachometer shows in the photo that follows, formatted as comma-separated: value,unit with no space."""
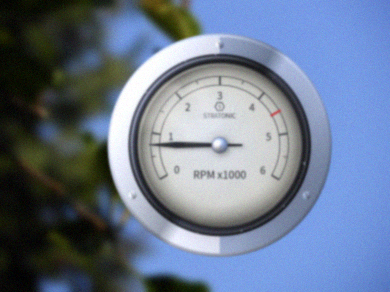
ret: 750,rpm
